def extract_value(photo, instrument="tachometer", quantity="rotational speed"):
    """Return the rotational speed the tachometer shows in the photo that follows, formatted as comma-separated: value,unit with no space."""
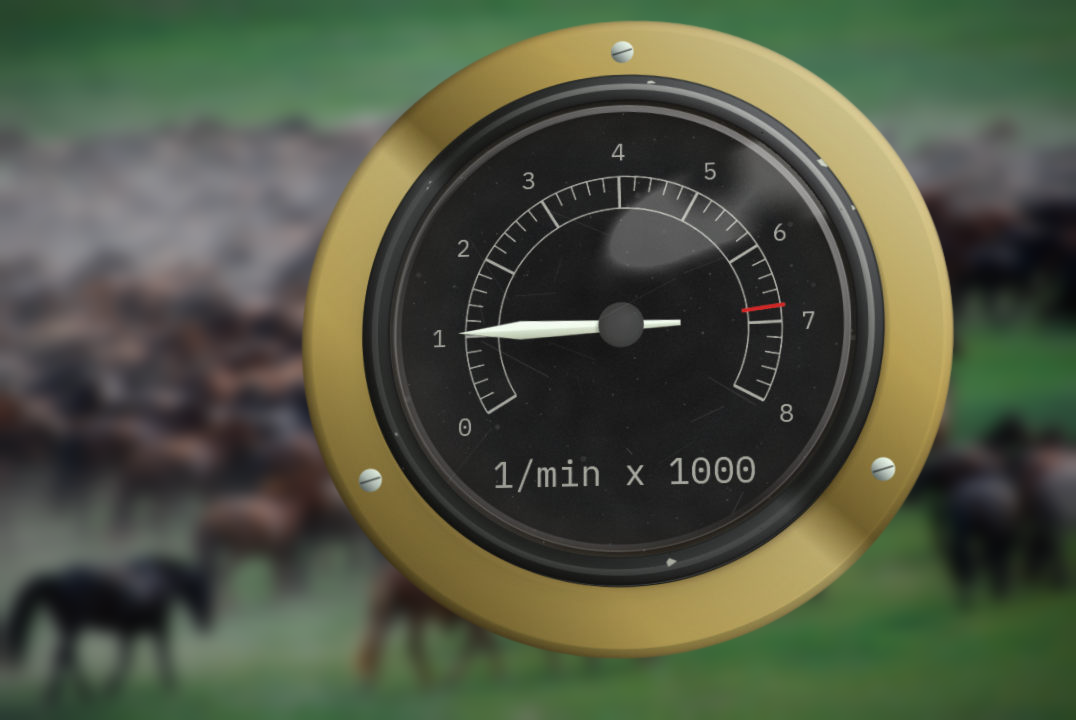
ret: 1000,rpm
